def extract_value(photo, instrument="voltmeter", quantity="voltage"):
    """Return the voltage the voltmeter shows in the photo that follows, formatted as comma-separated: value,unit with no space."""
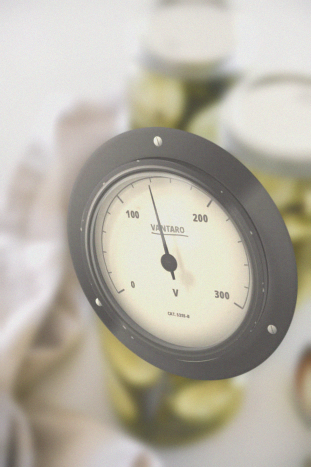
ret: 140,V
